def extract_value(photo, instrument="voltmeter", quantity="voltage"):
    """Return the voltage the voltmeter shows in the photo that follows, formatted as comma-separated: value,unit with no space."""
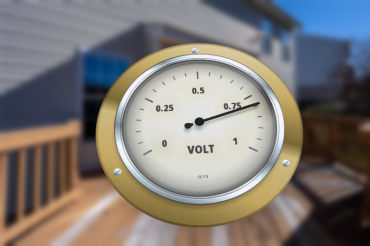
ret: 0.8,V
